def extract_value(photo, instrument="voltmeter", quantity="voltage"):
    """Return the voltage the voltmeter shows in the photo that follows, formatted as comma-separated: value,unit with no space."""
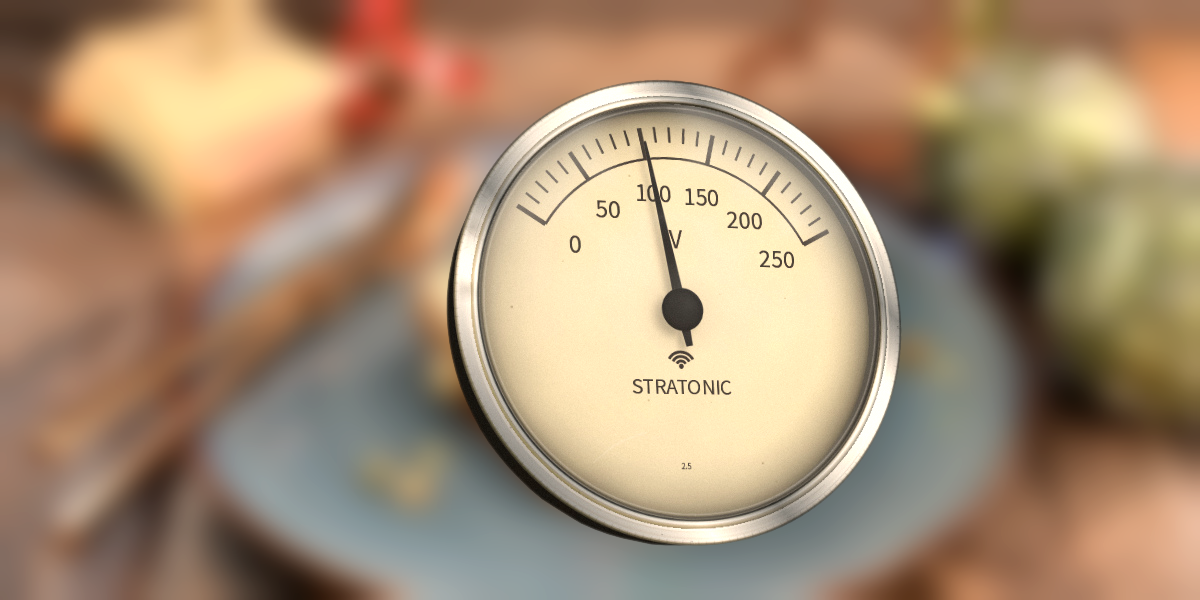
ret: 100,V
